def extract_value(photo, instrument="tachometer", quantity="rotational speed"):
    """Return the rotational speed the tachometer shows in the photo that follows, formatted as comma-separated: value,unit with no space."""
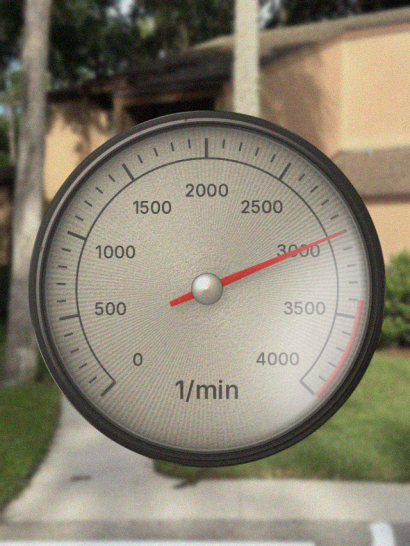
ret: 3000,rpm
